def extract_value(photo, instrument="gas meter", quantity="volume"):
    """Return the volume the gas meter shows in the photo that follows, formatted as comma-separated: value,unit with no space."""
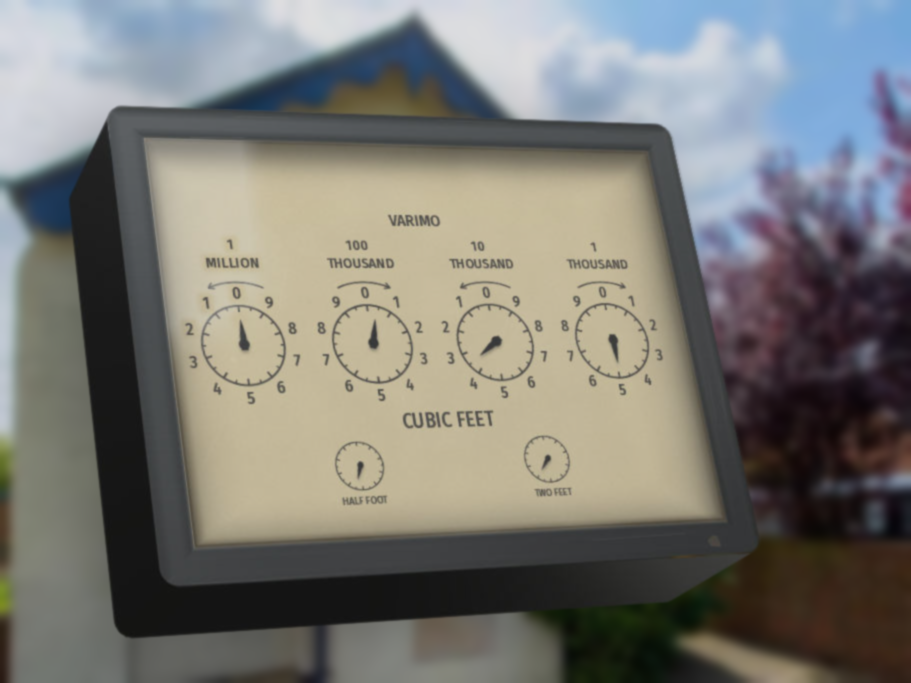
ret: 3500,ft³
